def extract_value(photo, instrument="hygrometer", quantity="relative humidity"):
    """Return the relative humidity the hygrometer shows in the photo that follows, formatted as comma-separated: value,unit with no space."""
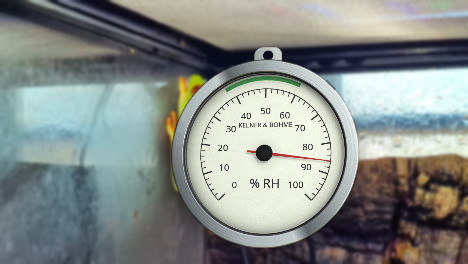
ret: 86,%
